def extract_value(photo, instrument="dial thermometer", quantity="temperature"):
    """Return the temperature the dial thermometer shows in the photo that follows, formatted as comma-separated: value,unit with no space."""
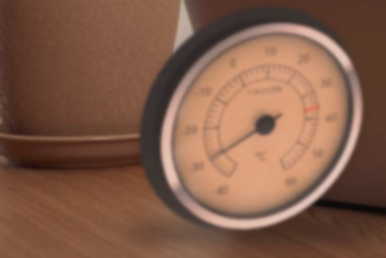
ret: -30,°C
